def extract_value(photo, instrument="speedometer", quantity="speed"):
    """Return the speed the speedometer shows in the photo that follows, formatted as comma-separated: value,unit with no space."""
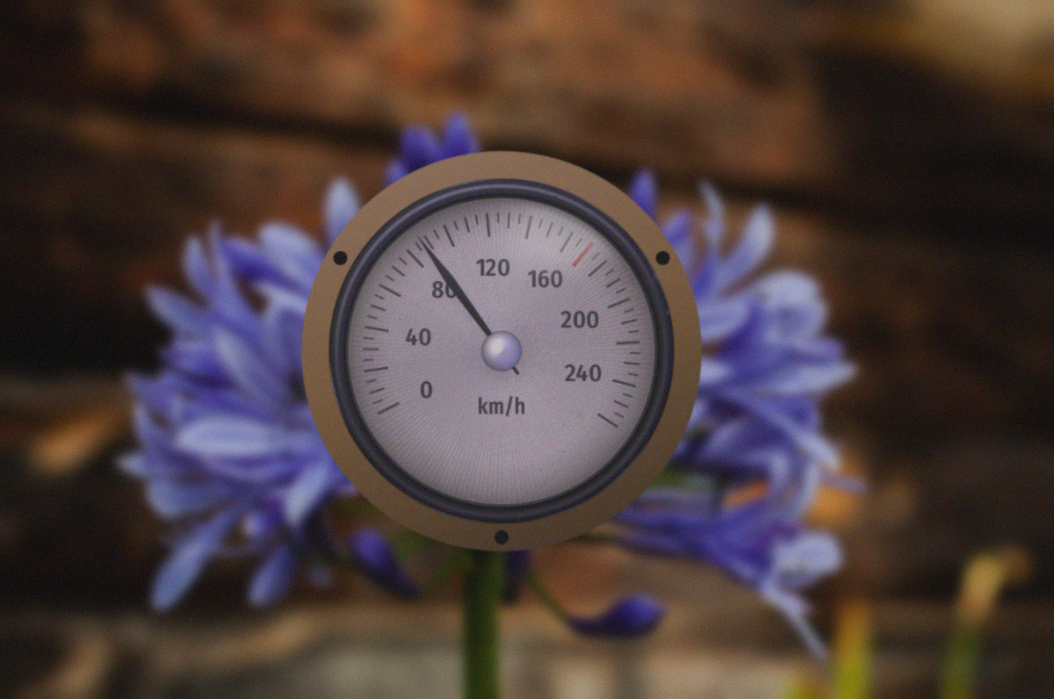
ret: 87.5,km/h
